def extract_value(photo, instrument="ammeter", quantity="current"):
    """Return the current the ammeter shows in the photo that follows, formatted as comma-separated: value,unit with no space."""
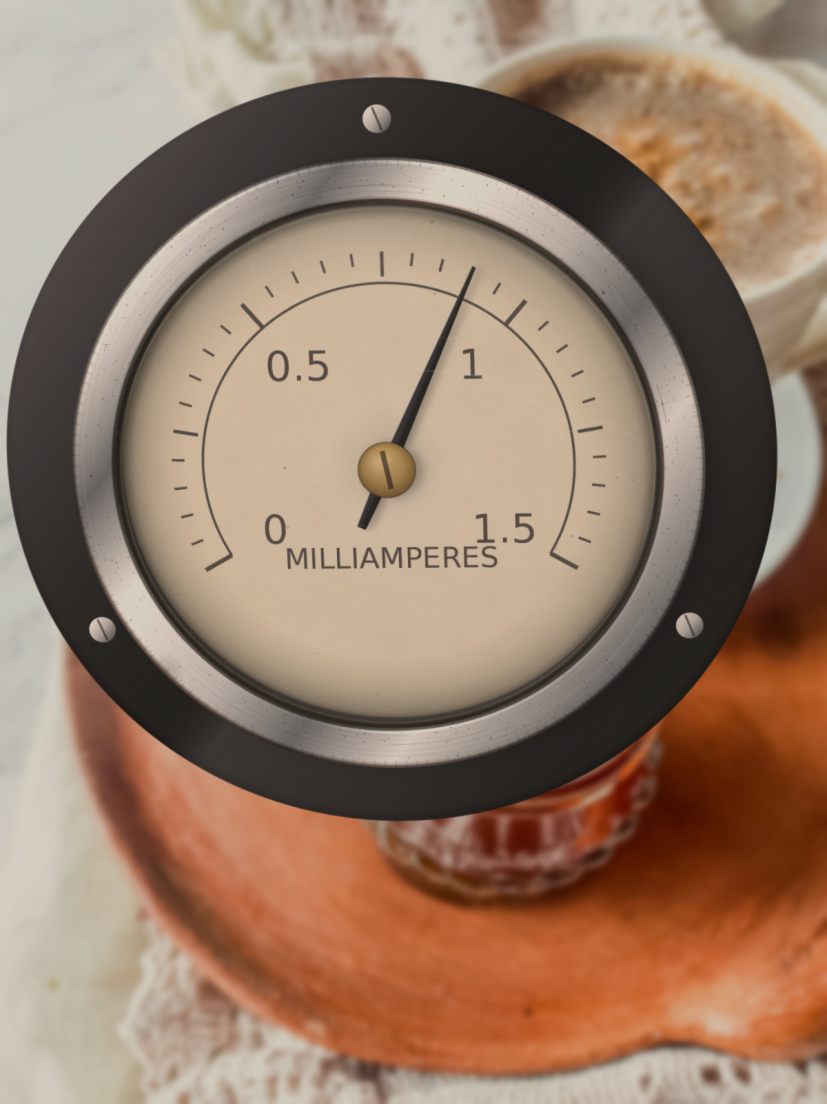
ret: 0.9,mA
